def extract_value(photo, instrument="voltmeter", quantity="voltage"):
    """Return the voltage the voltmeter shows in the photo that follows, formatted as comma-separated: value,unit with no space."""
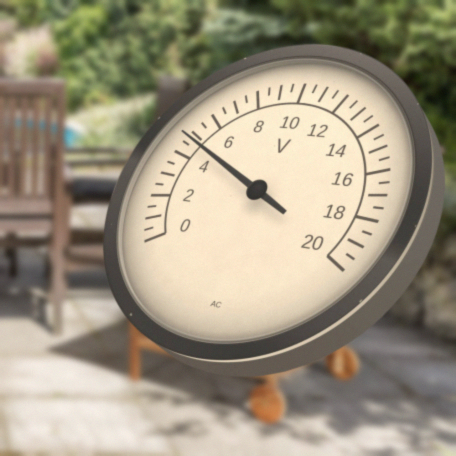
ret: 4.75,V
